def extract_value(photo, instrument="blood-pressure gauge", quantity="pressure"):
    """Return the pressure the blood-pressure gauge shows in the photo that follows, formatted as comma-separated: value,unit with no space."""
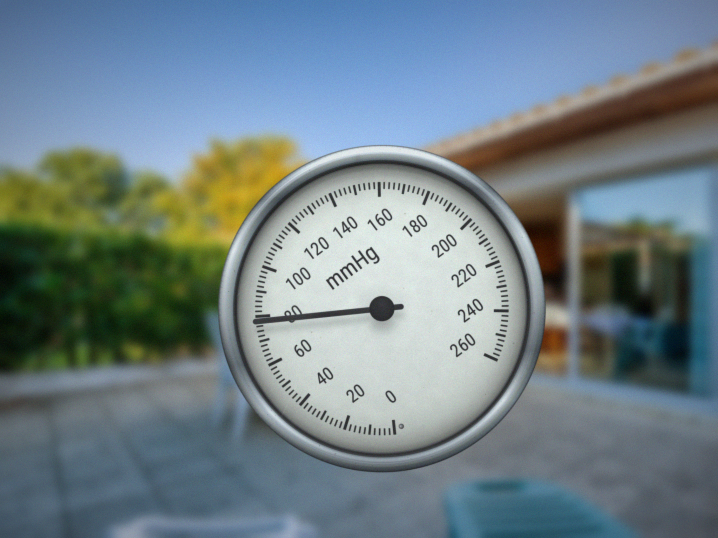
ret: 78,mmHg
